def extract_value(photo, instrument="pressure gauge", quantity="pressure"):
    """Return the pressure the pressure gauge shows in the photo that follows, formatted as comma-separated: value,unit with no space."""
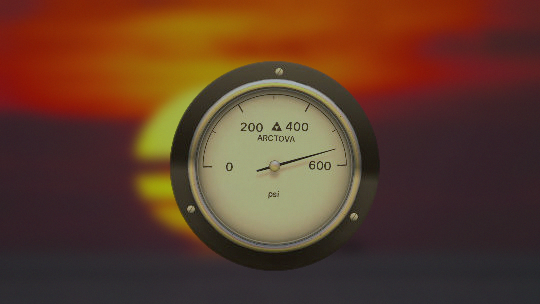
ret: 550,psi
